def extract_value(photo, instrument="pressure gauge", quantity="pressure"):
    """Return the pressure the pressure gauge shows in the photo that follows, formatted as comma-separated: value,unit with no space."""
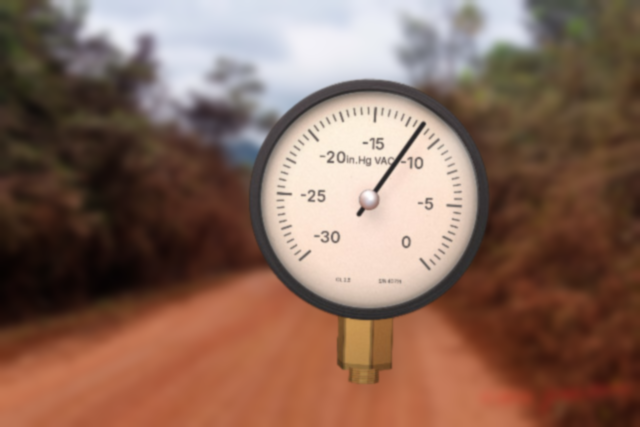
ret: -11.5,inHg
